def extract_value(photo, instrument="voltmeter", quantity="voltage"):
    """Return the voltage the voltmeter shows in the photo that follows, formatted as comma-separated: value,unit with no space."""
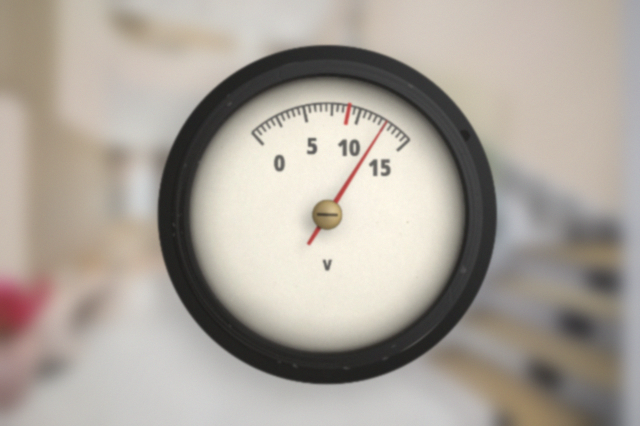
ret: 12.5,V
